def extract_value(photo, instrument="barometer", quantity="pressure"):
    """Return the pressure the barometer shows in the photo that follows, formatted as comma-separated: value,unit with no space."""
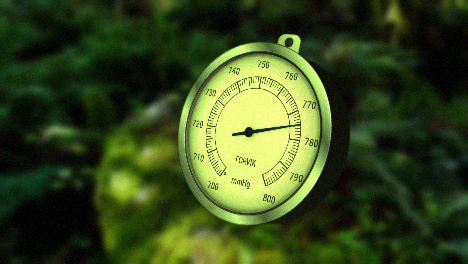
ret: 775,mmHg
